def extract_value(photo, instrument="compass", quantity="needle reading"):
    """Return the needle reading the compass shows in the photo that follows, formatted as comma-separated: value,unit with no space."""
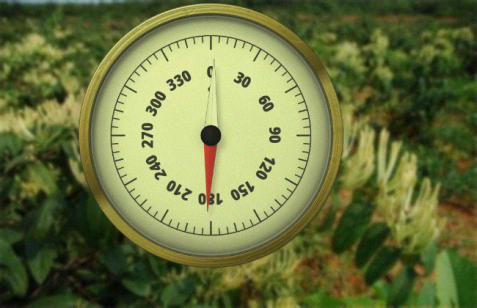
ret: 182.5,°
